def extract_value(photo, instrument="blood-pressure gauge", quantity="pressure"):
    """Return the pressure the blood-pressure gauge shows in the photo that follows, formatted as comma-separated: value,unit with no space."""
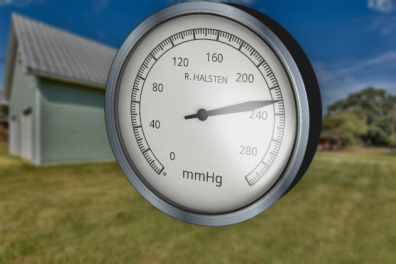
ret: 230,mmHg
